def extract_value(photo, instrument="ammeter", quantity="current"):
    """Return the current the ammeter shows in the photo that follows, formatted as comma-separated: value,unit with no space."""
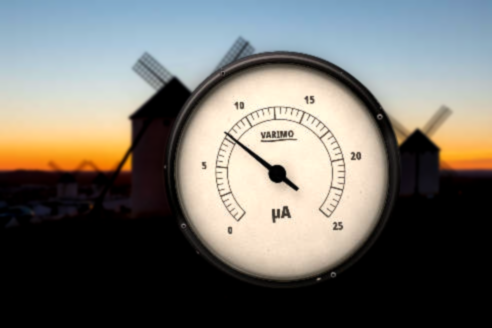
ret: 8,µA
